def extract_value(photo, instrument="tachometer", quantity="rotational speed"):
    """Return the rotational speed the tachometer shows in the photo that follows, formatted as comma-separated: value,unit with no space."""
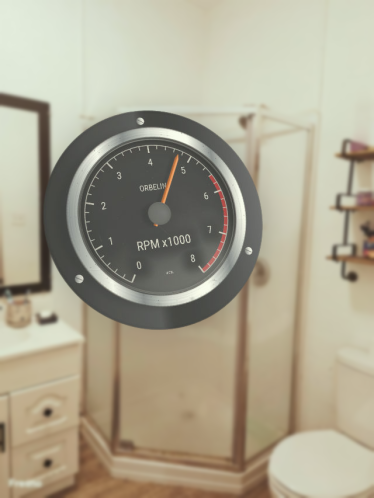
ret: 4700,rpm
